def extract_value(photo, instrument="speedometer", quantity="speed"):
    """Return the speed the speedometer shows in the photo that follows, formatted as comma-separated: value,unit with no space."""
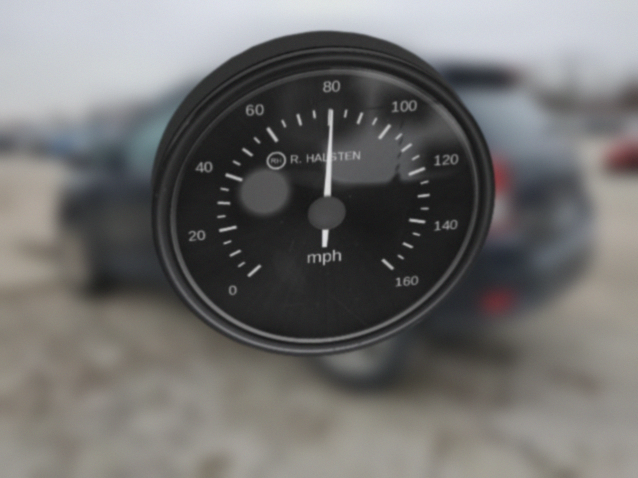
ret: 80,mph
